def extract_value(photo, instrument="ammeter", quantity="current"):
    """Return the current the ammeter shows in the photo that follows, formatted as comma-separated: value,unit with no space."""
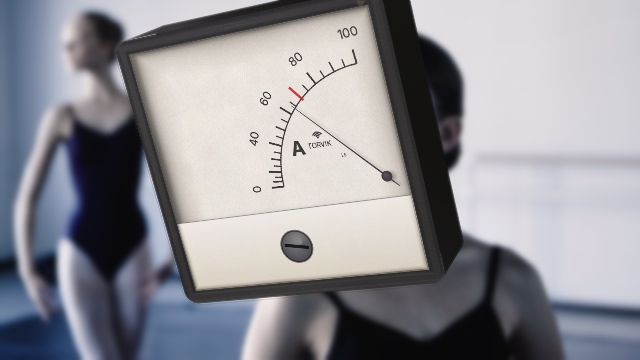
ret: 65,A
